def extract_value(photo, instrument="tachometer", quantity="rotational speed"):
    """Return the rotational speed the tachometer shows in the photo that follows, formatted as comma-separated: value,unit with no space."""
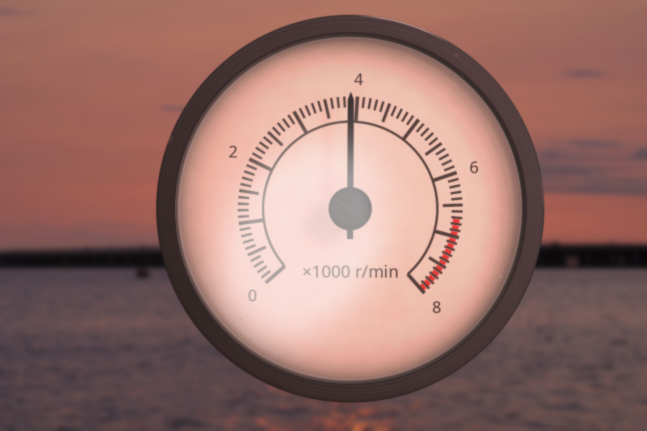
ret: 3900,rpm
